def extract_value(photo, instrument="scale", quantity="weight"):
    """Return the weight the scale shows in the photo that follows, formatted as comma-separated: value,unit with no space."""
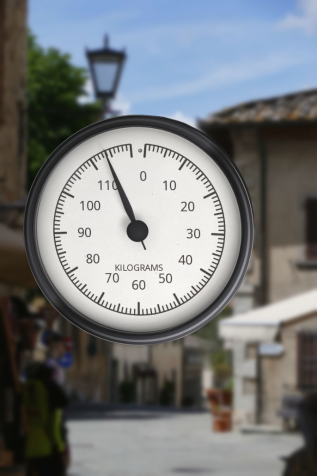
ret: 114,kg
